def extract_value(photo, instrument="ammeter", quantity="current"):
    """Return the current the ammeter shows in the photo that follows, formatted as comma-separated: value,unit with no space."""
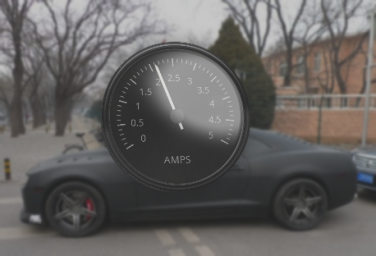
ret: 2.1,A
